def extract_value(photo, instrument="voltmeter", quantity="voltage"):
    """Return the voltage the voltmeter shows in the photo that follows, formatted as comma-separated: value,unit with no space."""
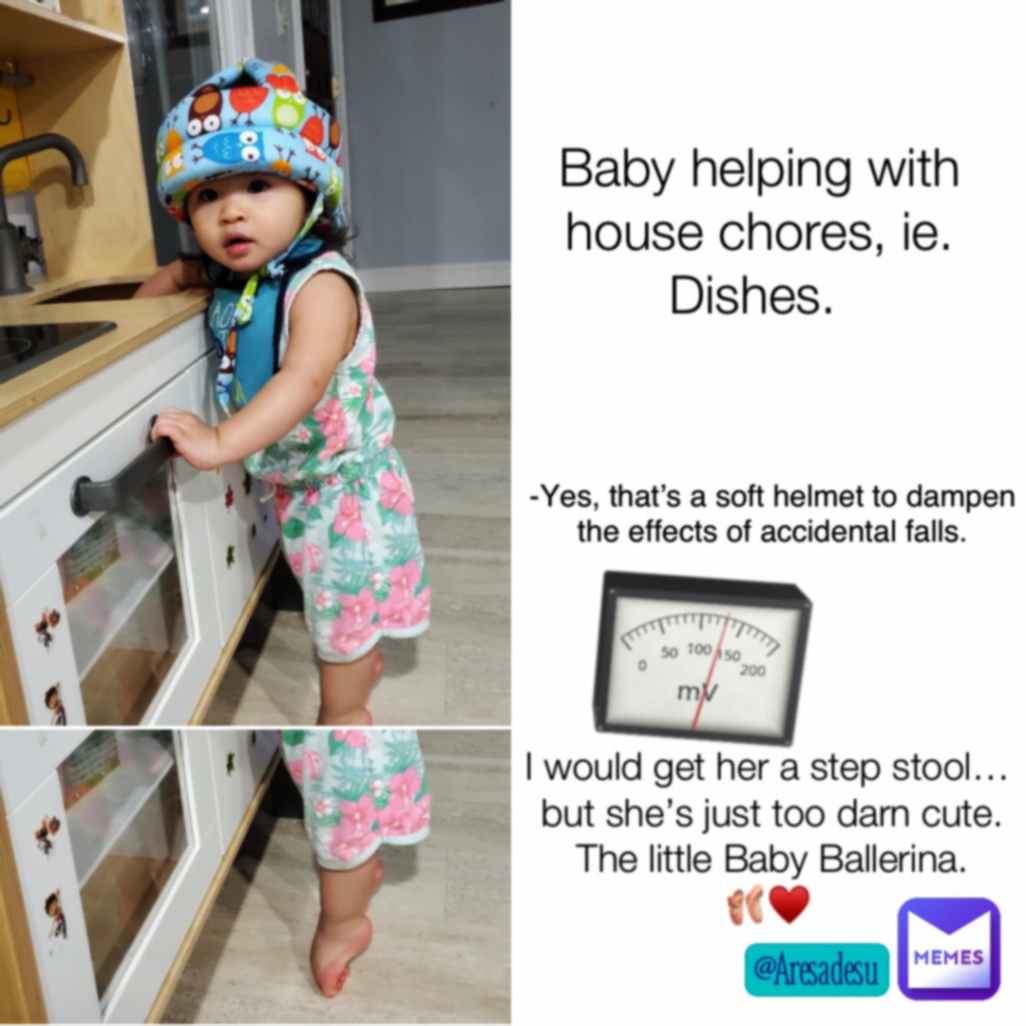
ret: 130,mV
